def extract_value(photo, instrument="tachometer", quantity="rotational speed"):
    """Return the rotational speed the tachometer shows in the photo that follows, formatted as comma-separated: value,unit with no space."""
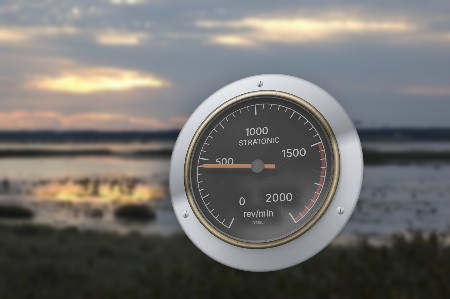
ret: 450,rpm
